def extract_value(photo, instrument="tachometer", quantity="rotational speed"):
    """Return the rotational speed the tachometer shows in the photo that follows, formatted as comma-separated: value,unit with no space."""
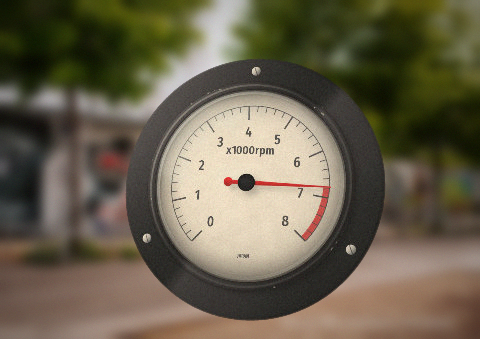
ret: 6800,rpm
